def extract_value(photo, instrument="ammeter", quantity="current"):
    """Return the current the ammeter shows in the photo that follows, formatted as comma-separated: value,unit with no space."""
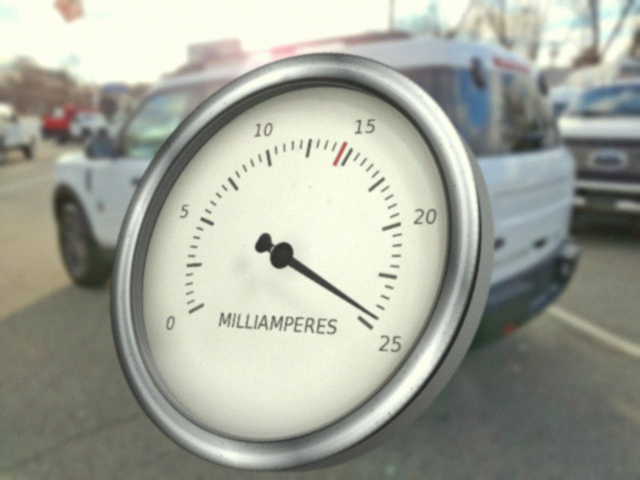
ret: 24.5,mA
